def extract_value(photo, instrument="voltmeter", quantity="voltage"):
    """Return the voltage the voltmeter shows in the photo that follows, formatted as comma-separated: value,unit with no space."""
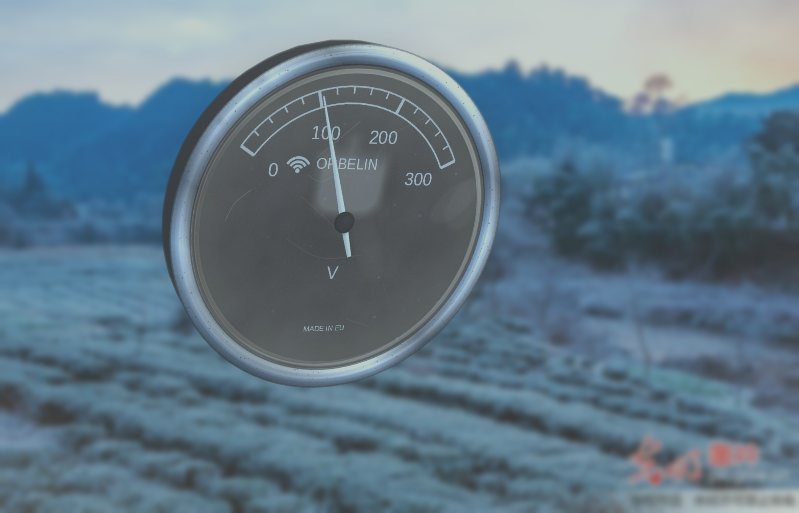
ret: 100,V
